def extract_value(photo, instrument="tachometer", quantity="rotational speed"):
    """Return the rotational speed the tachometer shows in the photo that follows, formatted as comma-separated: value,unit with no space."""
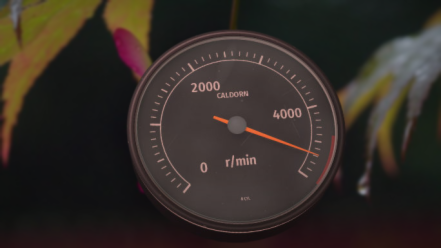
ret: 4700,rpm
